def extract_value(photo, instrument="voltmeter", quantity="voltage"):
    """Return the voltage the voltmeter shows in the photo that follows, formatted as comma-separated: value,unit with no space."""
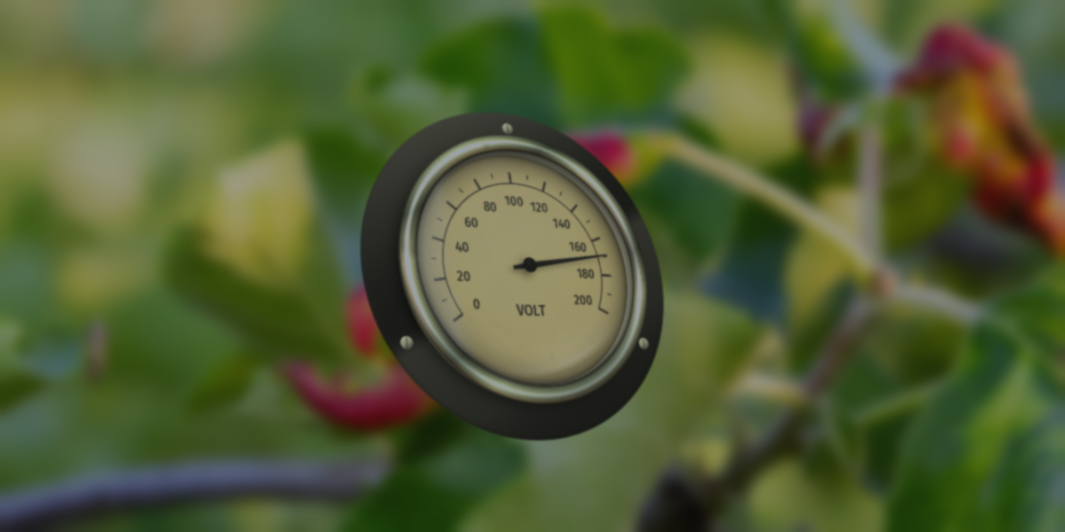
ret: 170,V
